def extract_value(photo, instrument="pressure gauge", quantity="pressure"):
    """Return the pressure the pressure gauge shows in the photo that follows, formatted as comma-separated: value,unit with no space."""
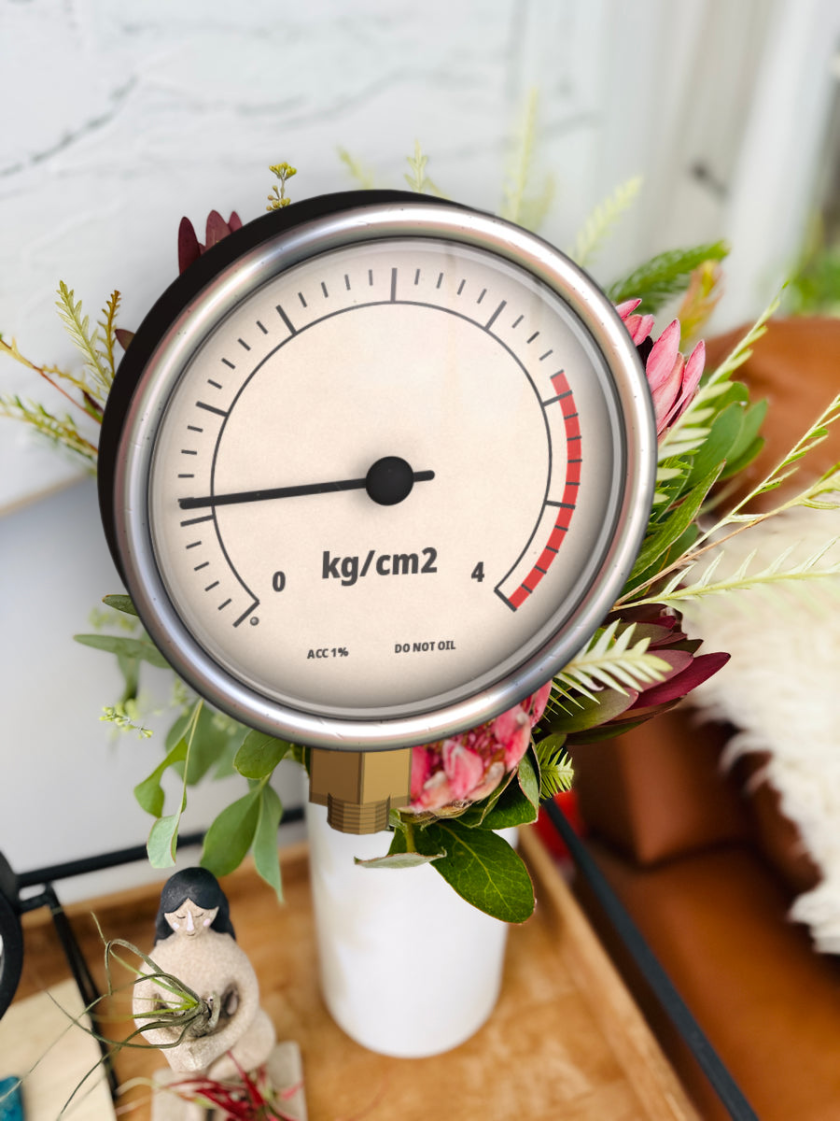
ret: 0.6,kg/cm²
